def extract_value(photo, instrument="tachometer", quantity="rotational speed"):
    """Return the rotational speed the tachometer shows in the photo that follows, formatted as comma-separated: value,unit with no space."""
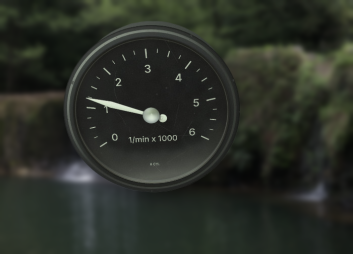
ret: 1250,rpm
